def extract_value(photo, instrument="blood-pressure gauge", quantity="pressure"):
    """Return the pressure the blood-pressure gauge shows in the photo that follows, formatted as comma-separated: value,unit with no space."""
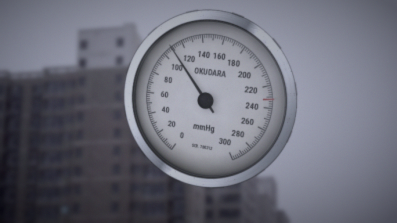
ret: 110,mmHg
